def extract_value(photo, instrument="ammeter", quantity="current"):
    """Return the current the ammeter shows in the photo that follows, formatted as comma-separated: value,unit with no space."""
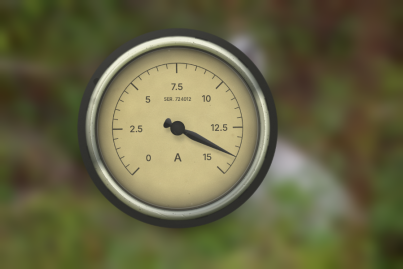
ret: 14,A
